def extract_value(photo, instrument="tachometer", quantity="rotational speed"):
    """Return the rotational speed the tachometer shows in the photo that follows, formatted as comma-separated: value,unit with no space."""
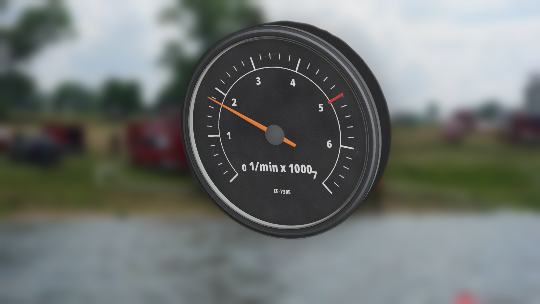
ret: 1800,rpm
